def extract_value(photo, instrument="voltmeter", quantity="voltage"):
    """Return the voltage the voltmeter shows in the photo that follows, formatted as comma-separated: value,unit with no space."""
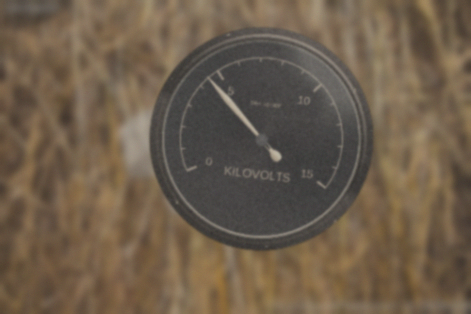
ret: 4.5,kV
